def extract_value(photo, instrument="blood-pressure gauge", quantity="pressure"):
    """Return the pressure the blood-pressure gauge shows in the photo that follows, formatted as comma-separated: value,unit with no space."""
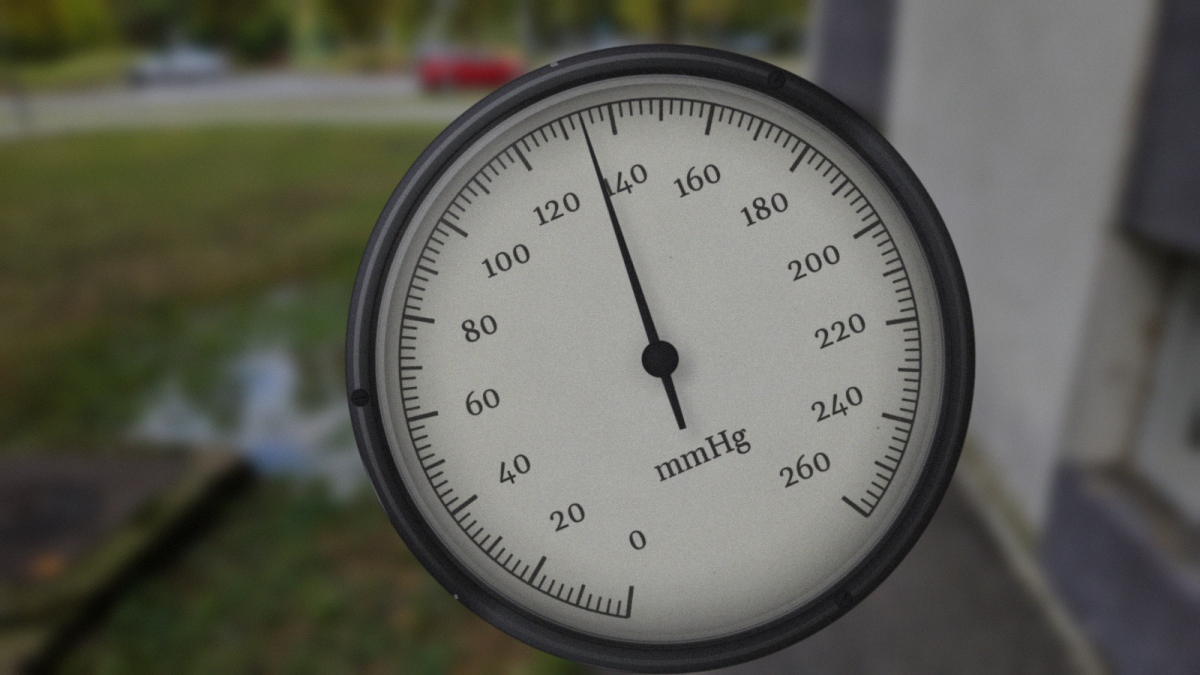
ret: 134,mmHg
